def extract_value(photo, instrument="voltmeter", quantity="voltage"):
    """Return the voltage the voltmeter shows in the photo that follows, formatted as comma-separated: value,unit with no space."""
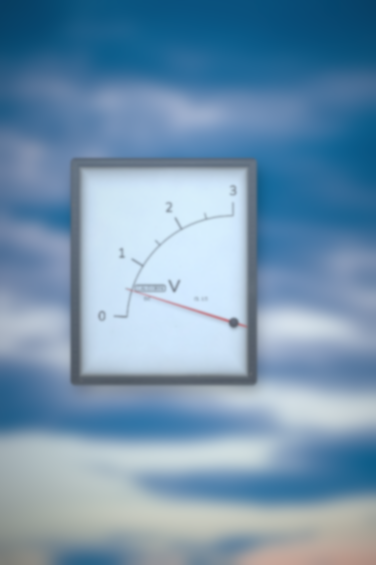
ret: 0.5,V
